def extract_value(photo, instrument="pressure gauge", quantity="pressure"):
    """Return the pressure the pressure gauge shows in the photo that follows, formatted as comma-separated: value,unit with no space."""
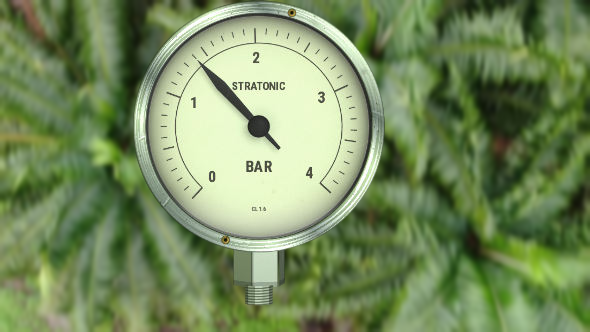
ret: 1.4,bar
